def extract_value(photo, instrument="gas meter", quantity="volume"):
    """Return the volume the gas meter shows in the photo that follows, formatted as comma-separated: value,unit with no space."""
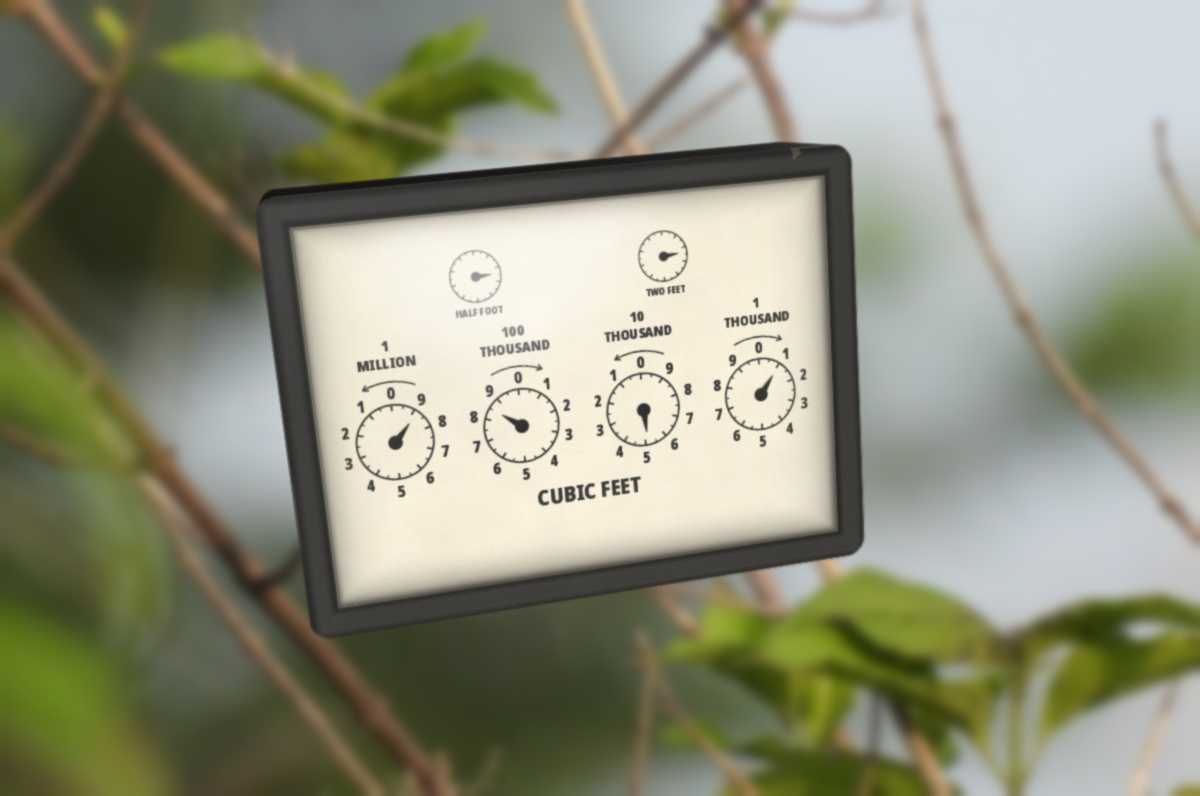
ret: 885100,ft³
